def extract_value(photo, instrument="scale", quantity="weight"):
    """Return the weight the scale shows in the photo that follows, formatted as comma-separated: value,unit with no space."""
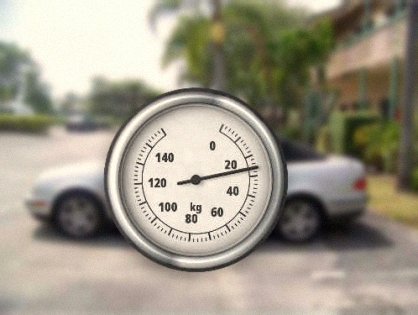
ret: 26,kg
